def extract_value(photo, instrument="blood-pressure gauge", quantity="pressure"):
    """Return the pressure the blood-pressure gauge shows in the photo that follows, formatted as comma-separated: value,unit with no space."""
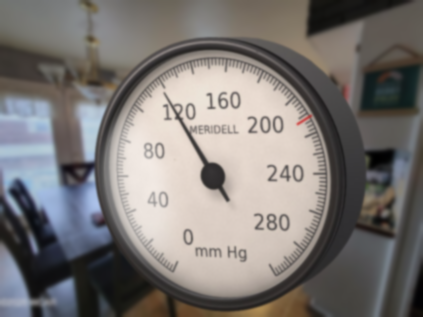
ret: 120,mmHg
